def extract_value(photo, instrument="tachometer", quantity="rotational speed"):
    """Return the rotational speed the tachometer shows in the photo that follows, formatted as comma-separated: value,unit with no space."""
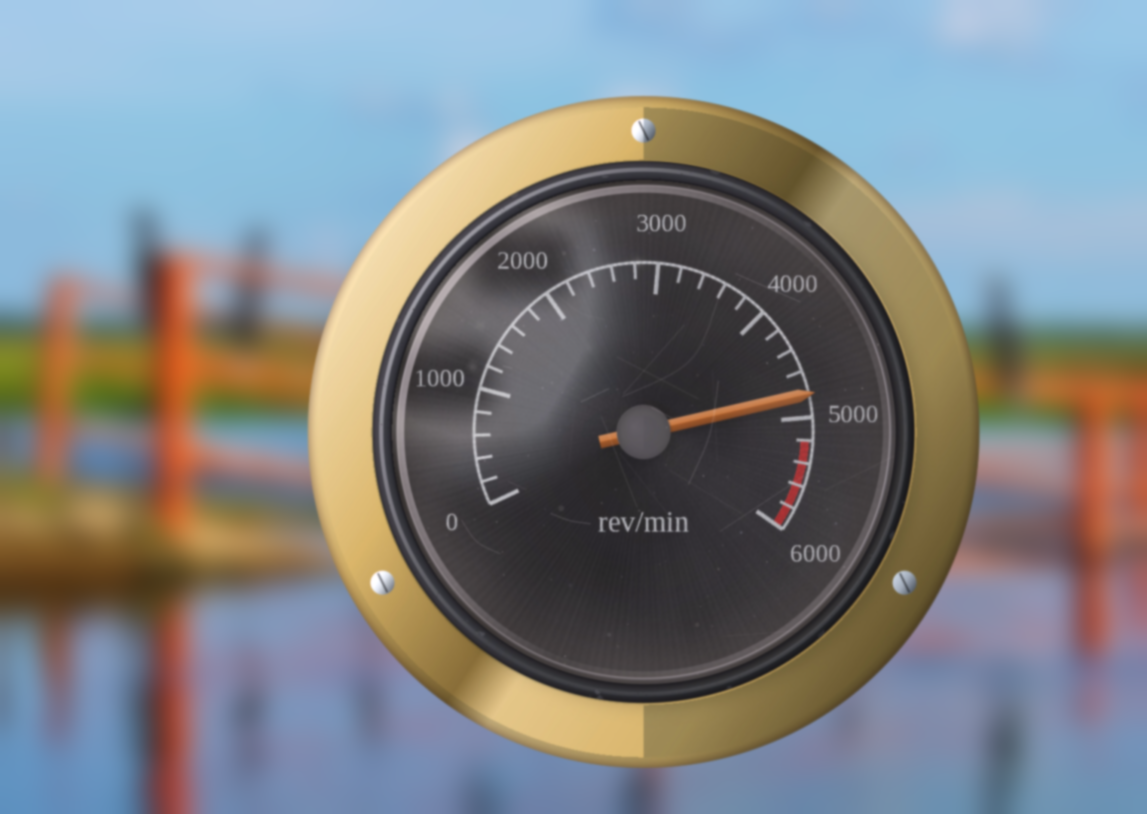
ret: 4800,rpm
